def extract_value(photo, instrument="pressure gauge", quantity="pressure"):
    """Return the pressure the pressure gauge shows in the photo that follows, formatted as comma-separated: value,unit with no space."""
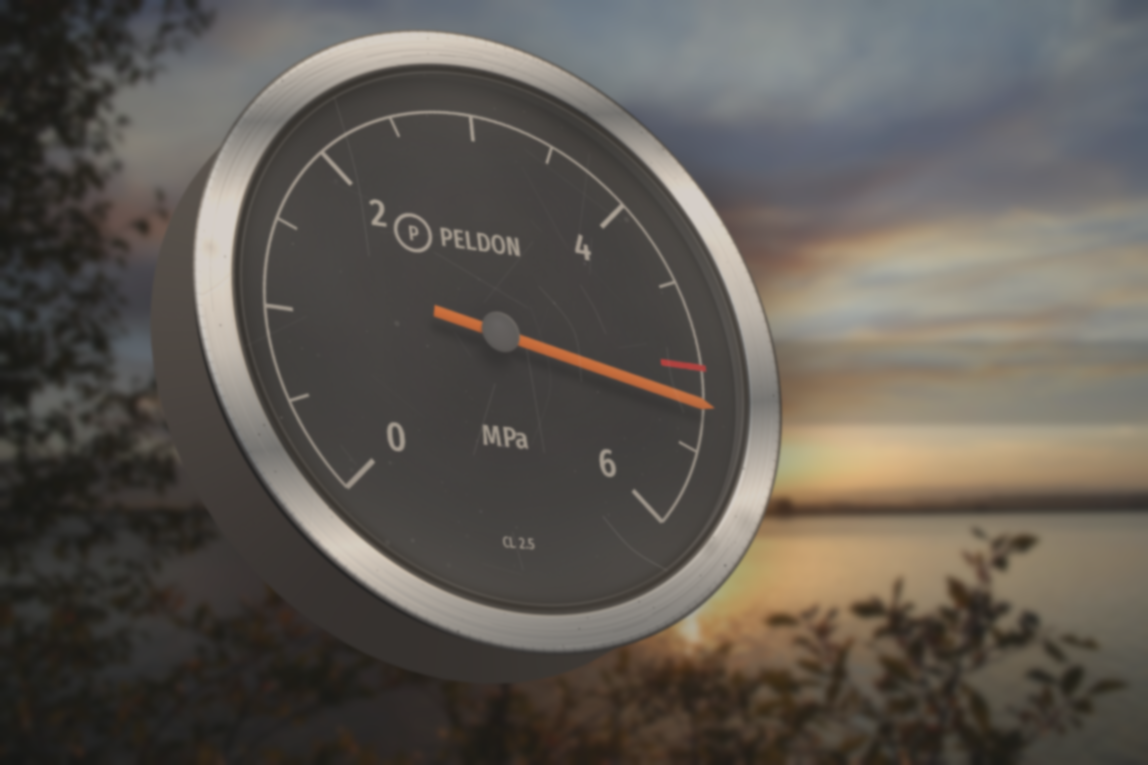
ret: 5.25,MPa
